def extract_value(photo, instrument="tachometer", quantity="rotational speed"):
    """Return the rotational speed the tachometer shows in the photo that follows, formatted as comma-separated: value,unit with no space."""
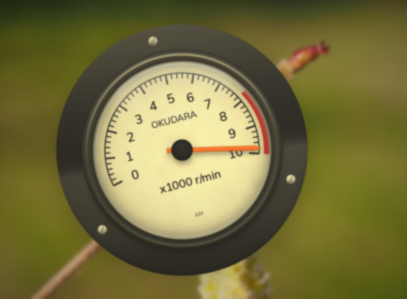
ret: 9800,rpm
